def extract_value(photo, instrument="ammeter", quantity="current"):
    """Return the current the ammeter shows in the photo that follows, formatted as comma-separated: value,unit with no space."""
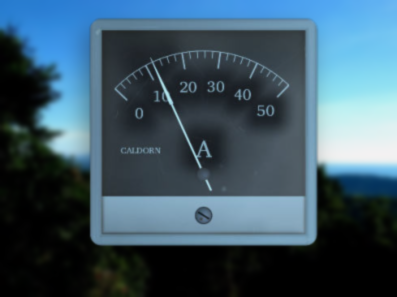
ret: 12,A
